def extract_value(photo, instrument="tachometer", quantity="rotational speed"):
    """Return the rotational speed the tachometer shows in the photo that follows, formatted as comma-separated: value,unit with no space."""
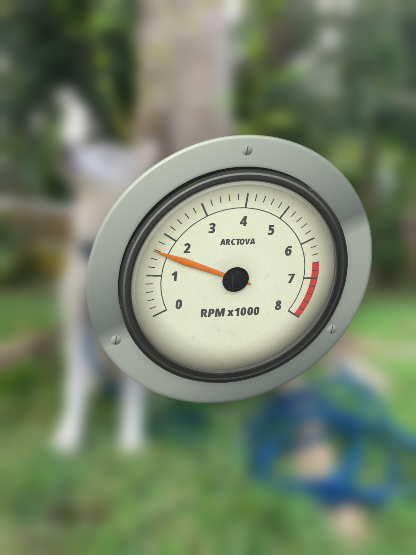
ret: 1600,rpm
